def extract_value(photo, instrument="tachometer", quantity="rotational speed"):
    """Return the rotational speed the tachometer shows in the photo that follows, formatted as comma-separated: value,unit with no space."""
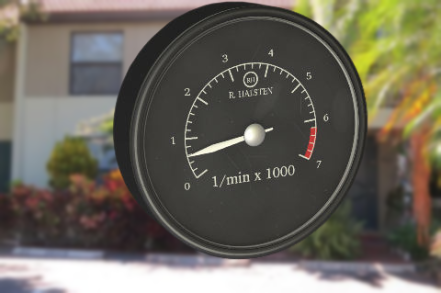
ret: 600,rpm
